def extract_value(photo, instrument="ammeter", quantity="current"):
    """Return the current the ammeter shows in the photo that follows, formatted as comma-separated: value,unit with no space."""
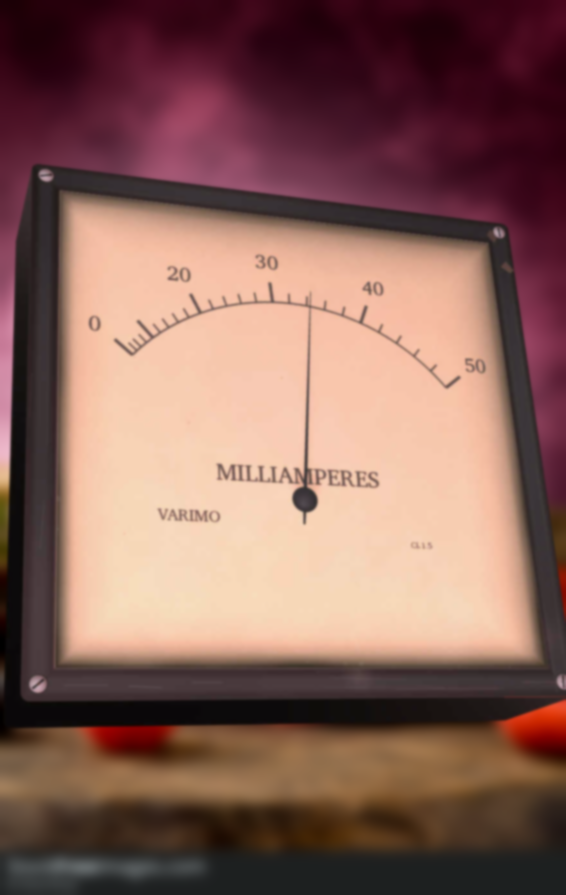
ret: 34,mA
